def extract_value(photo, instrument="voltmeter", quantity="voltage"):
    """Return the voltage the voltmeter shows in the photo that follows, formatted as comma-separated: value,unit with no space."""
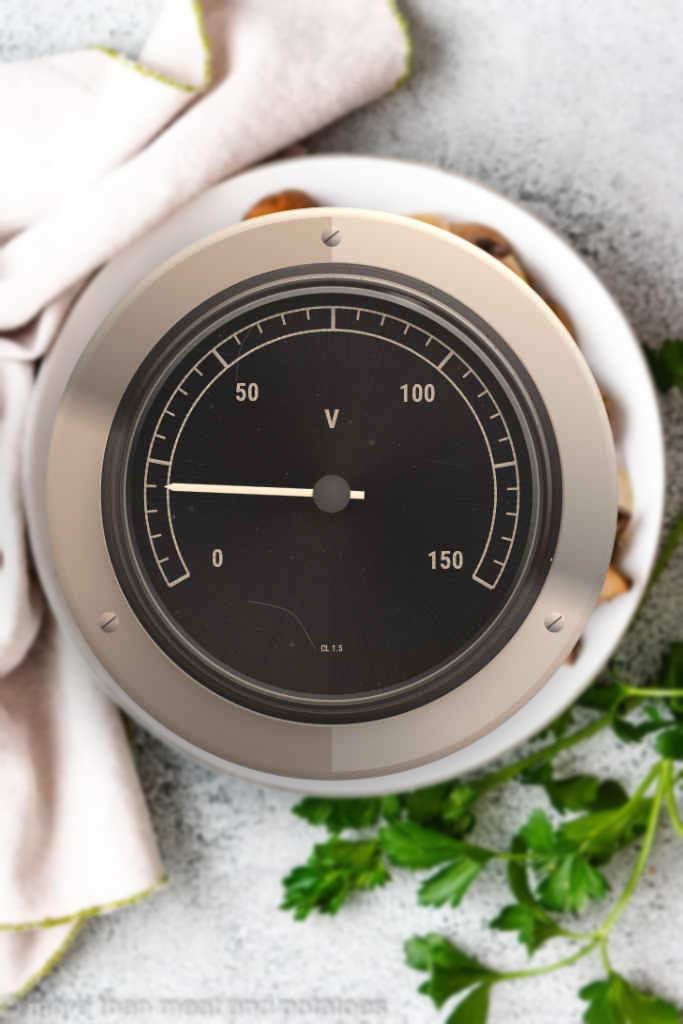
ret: 20,V
